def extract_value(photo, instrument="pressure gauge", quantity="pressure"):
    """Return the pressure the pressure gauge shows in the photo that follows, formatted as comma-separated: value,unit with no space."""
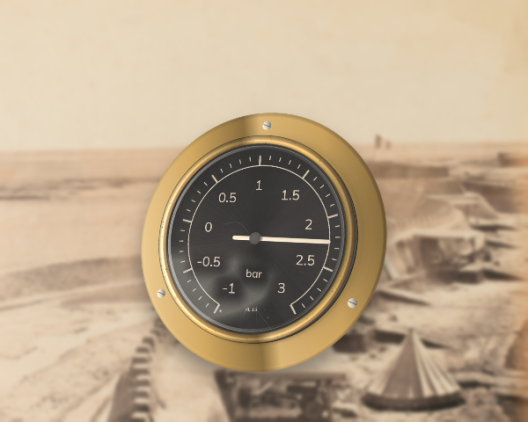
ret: 2.25,bar
